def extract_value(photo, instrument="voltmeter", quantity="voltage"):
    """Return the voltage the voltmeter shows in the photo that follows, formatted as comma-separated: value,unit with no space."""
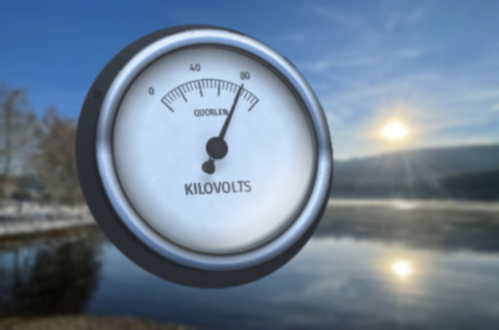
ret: 80,kV
